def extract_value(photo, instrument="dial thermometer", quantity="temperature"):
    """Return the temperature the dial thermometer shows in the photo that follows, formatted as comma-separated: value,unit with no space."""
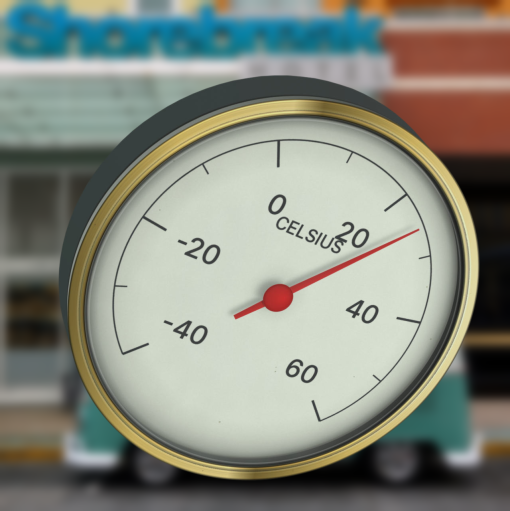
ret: 25,°C
